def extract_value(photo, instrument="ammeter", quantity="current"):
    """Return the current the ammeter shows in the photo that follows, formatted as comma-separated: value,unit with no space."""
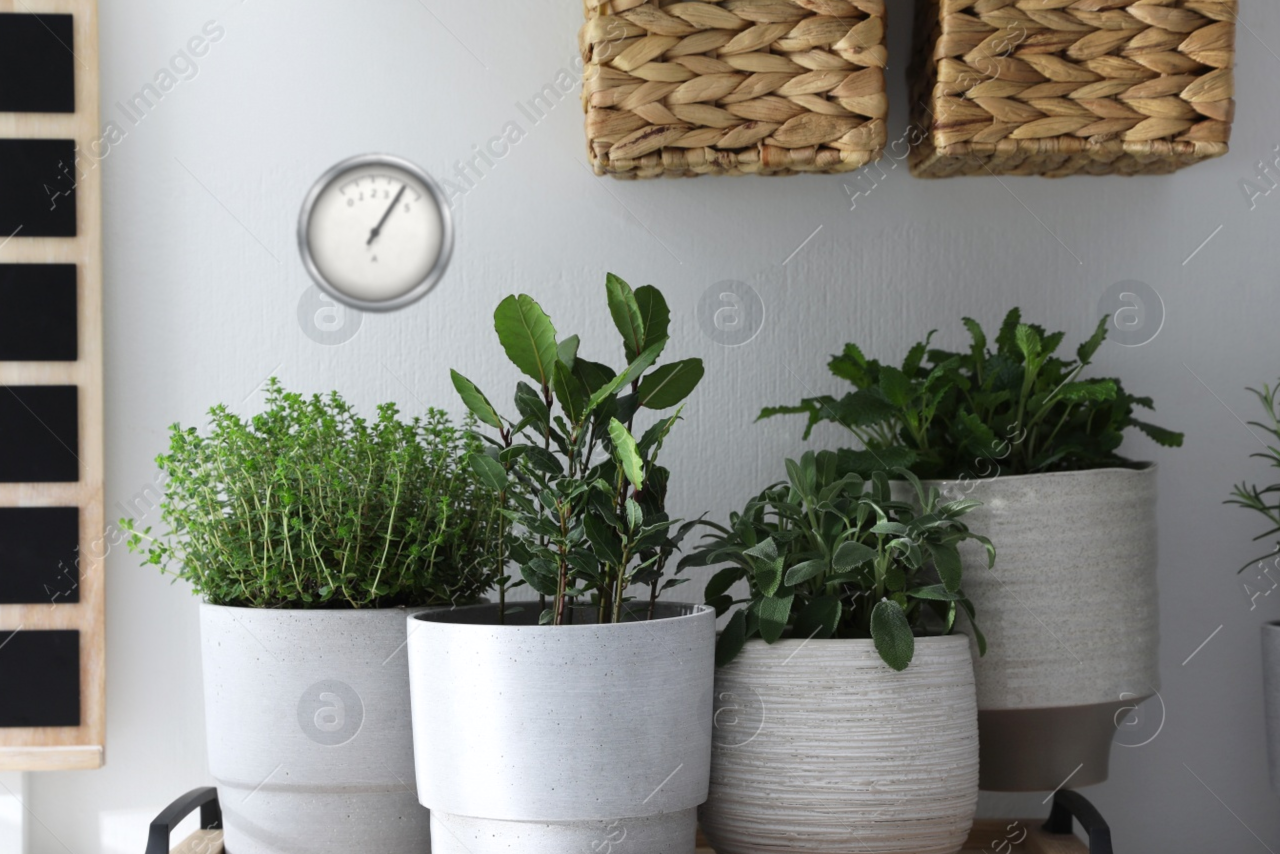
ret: 4,A
